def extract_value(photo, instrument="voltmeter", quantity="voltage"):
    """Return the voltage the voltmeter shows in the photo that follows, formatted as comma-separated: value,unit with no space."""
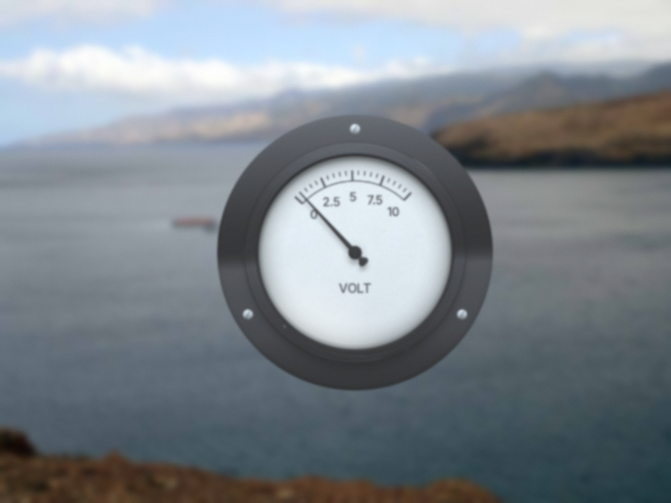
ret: 0.5,V
